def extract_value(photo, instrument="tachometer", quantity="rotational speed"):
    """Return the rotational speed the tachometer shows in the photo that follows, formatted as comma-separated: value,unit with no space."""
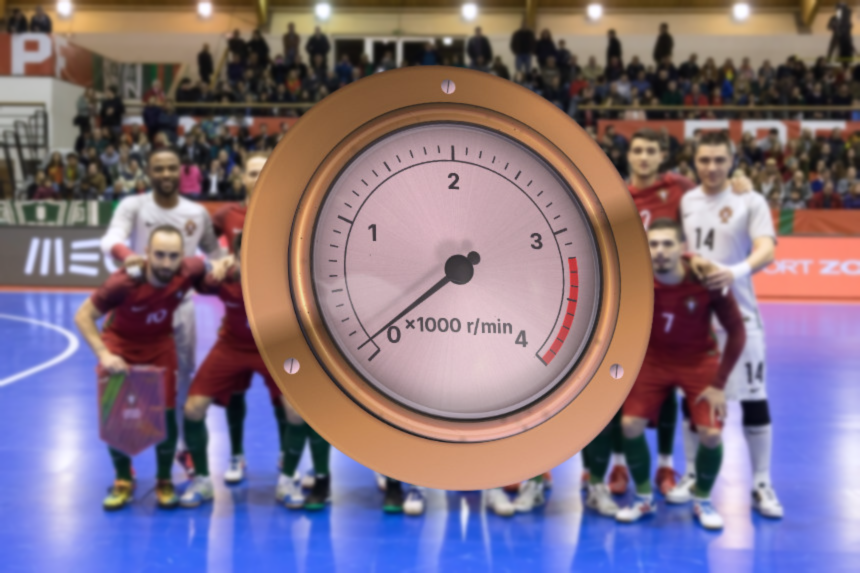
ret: 100,rpm
